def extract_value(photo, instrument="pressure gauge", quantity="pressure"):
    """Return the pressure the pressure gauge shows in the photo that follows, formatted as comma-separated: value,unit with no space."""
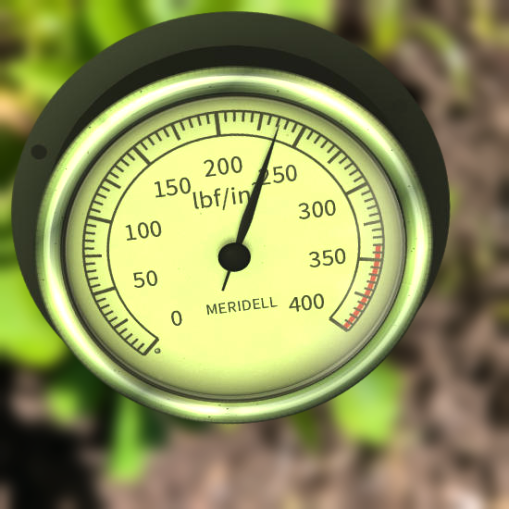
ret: 235,psi
